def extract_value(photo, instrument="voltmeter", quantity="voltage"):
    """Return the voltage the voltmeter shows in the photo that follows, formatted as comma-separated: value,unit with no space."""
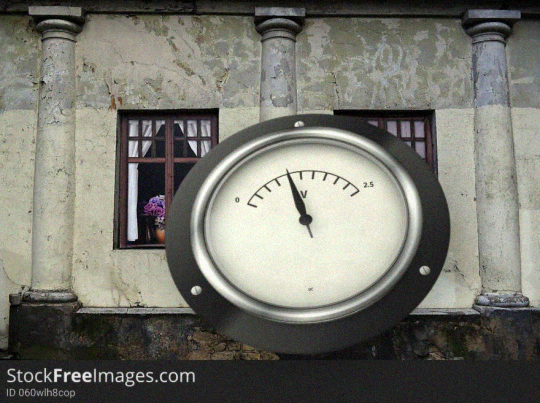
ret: 1,V
